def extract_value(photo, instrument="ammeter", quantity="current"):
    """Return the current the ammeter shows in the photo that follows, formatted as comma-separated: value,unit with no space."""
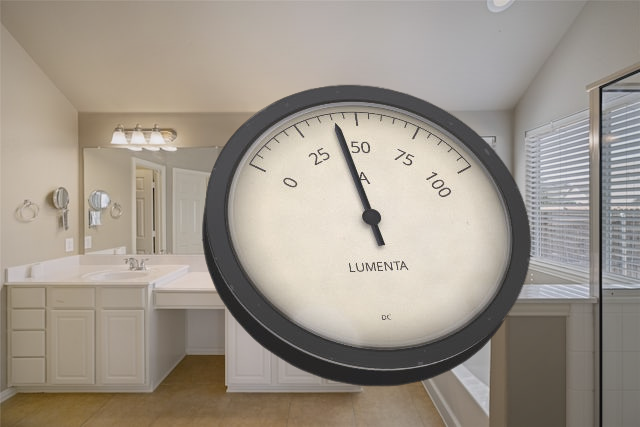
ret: 40,A
